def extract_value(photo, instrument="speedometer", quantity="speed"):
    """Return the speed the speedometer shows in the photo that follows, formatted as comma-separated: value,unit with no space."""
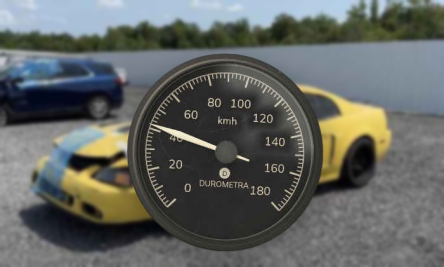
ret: 42,km/h
